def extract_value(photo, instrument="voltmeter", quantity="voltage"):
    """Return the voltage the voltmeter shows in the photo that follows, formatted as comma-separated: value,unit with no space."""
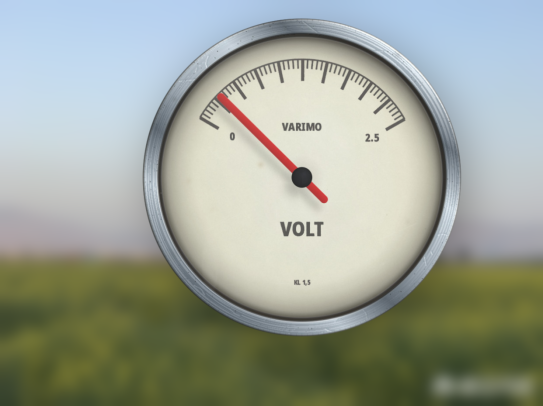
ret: 0.3,V
